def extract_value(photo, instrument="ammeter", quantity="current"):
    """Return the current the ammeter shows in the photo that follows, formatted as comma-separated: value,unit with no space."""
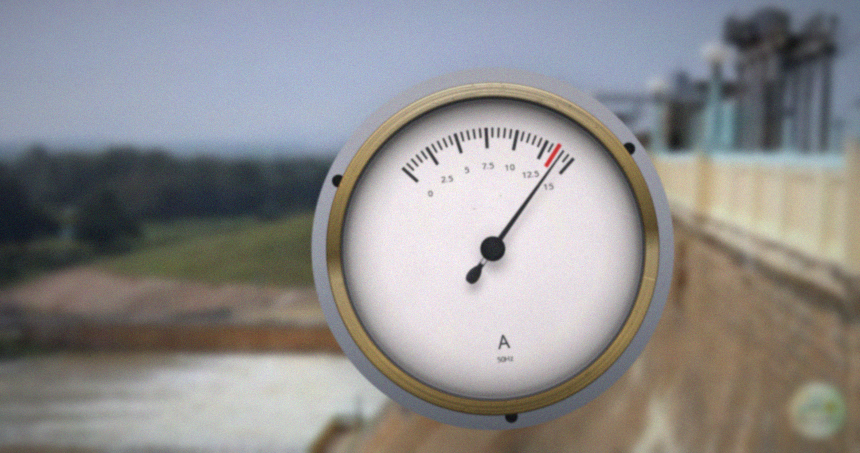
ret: 14,A
